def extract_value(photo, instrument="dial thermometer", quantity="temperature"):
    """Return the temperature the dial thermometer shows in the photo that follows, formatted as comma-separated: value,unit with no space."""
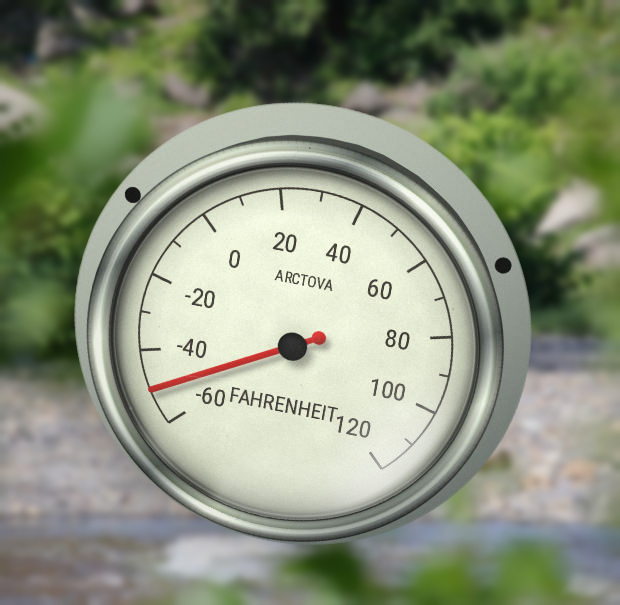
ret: -50,°F
